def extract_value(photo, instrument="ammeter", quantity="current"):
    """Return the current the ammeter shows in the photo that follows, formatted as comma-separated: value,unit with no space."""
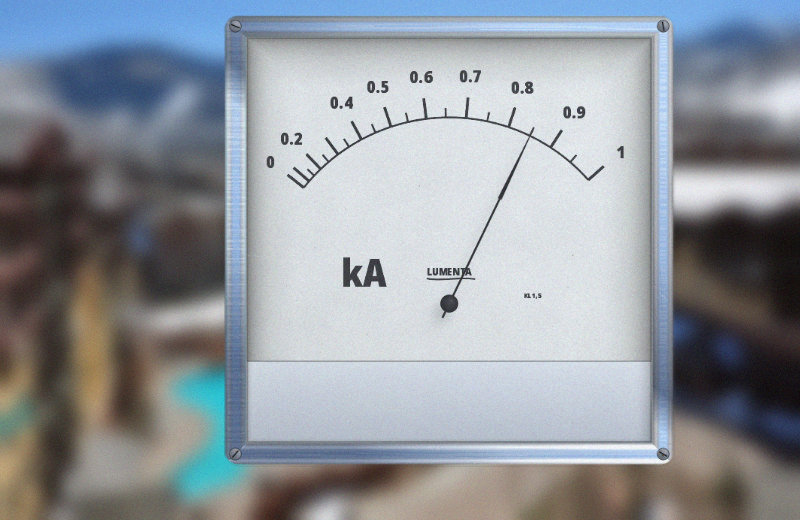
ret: 0.85,kA
